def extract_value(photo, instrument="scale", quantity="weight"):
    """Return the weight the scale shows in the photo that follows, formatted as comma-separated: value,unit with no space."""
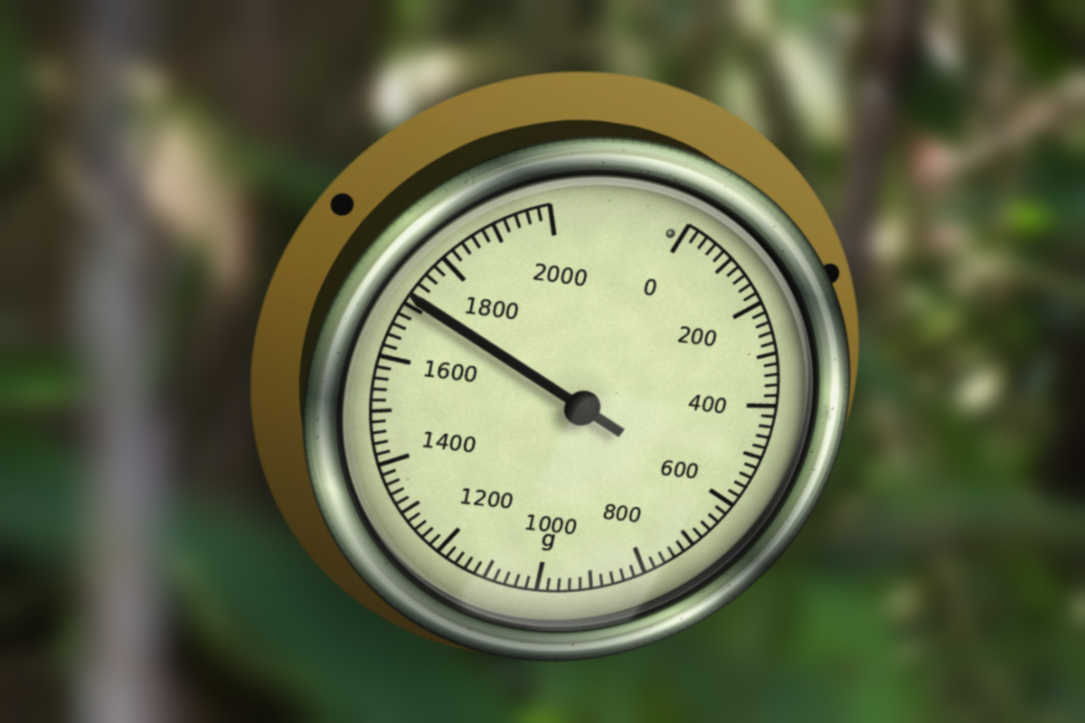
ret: 1720,g
